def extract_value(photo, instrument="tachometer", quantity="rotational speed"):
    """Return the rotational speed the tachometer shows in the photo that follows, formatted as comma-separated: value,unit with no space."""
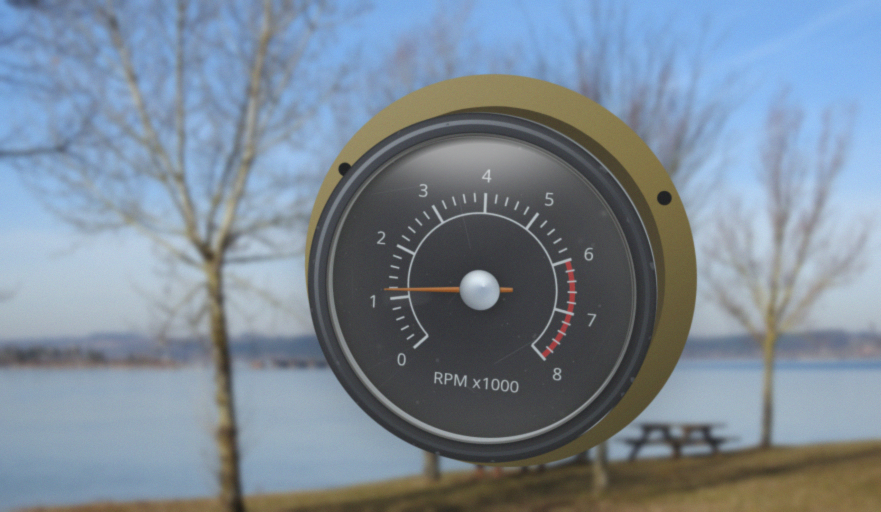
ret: 1200,rpm
